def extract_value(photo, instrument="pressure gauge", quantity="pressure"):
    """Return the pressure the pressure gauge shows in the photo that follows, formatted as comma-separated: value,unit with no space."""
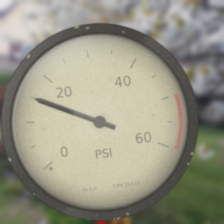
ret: 15,psi
